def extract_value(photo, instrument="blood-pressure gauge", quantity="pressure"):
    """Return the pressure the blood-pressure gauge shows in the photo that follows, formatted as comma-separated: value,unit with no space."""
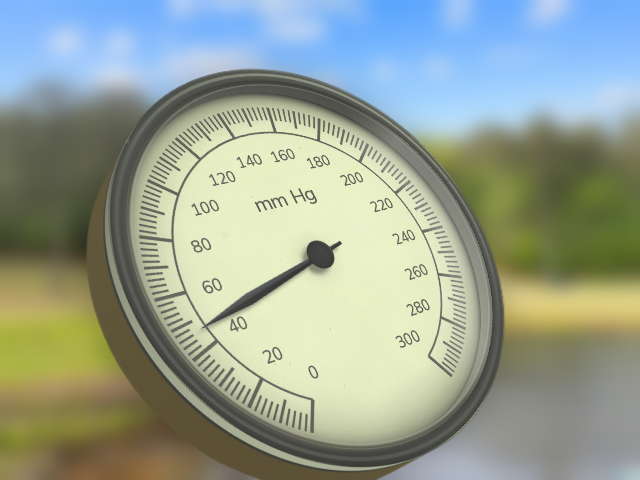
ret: 46,mmHg
